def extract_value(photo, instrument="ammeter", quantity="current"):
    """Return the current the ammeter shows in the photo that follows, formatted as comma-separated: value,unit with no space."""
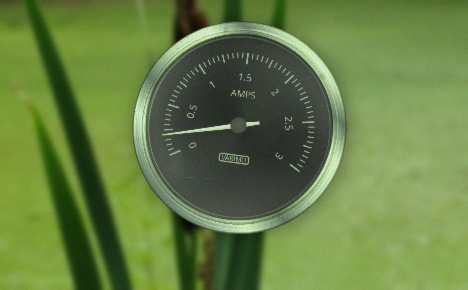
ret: 0.2,A
